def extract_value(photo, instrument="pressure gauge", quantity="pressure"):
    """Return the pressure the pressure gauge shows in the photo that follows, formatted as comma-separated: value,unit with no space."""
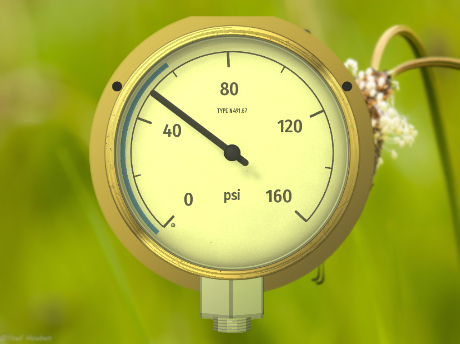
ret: 50,psi
